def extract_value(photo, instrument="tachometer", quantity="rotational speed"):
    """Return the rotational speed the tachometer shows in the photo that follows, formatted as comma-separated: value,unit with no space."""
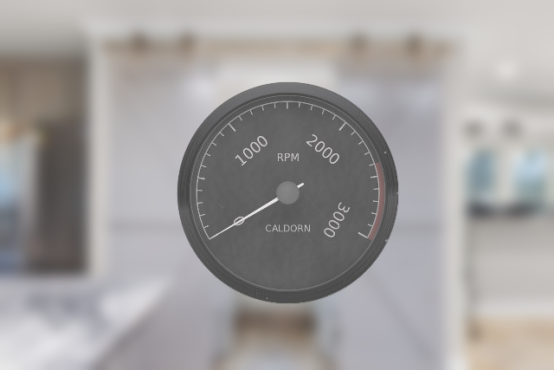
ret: 0,rpm
